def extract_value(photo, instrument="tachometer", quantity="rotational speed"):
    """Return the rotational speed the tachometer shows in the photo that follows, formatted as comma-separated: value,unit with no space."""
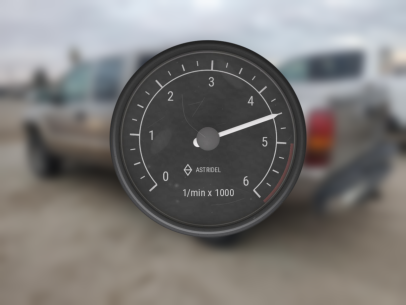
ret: 4500,rpm
